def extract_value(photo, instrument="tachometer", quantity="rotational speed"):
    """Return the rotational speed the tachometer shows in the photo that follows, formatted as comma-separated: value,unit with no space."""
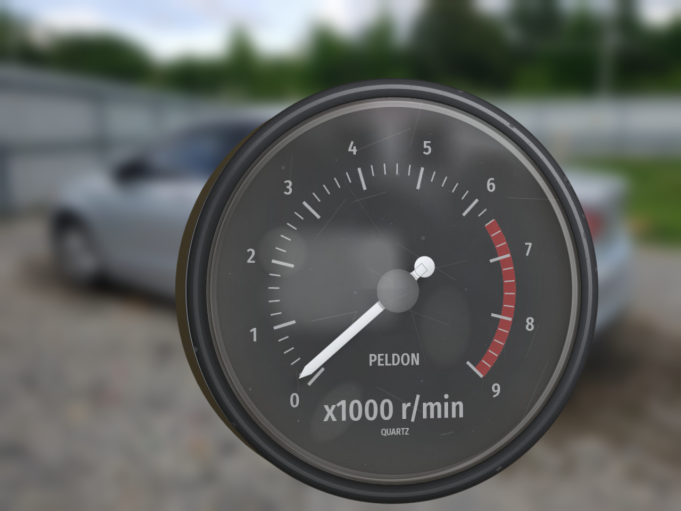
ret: 200,rpm
